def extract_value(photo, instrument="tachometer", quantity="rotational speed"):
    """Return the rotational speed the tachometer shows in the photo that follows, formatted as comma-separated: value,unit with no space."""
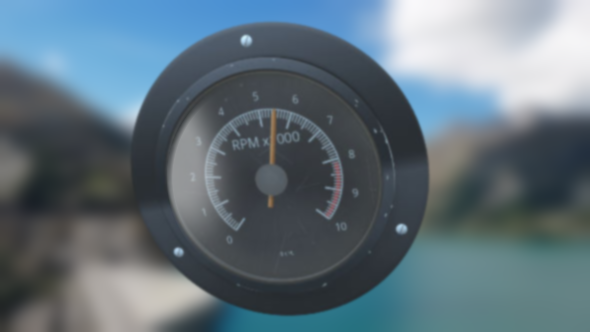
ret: 5500,rpm
